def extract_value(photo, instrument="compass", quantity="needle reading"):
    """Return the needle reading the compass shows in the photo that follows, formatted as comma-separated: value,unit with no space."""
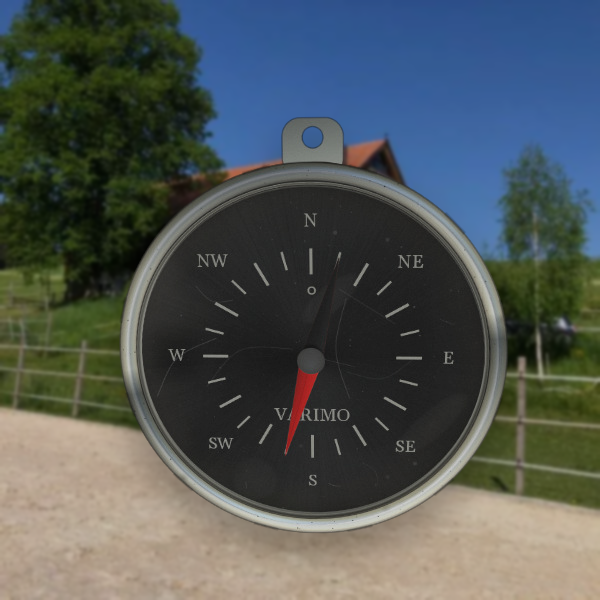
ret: 195,°
